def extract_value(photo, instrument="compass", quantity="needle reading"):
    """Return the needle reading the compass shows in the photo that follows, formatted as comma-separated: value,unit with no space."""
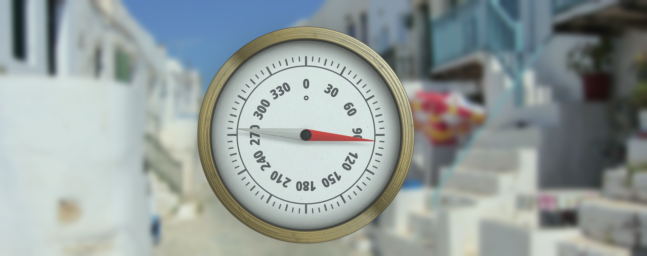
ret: 95,°
